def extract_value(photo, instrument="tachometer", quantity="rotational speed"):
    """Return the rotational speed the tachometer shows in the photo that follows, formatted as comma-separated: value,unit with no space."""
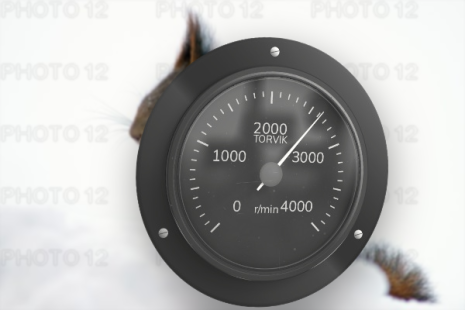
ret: 2600,rpm
